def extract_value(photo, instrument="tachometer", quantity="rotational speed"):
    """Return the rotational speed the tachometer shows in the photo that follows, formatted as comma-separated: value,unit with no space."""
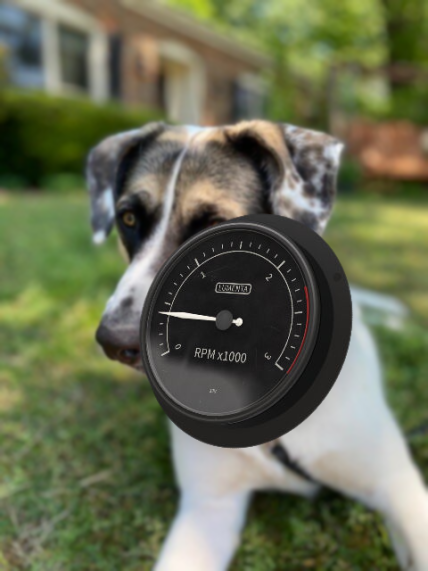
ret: 400,rpm
